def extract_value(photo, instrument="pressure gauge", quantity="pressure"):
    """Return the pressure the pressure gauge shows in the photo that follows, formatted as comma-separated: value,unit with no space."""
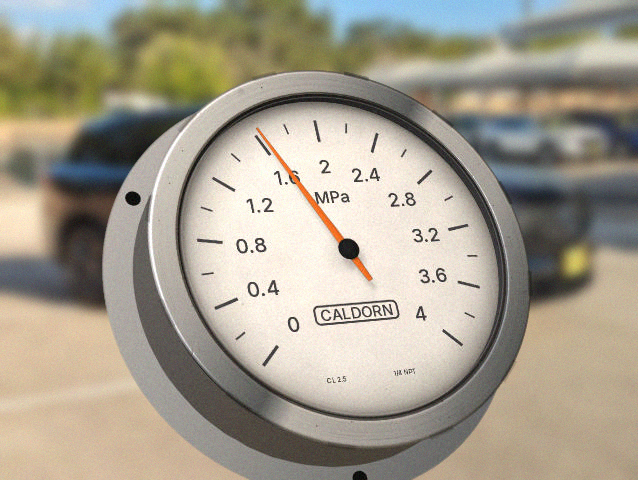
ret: 1.6,MPa
